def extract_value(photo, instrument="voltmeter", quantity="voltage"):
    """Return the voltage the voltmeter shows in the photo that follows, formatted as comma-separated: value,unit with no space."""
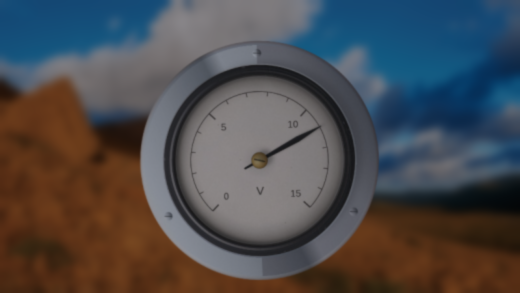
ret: 11,V
